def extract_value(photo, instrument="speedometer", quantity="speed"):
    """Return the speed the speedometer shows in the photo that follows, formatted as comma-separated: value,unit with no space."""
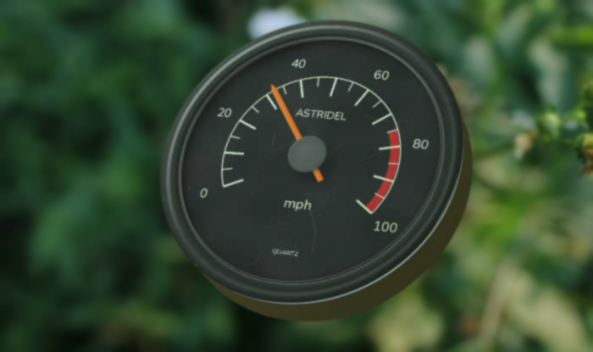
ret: 32.5,mph
